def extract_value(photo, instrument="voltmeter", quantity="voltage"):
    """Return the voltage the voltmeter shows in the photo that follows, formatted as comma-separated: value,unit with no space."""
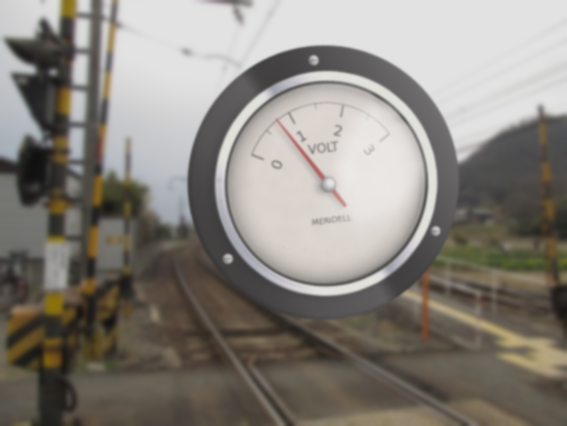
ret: 0.75,V
